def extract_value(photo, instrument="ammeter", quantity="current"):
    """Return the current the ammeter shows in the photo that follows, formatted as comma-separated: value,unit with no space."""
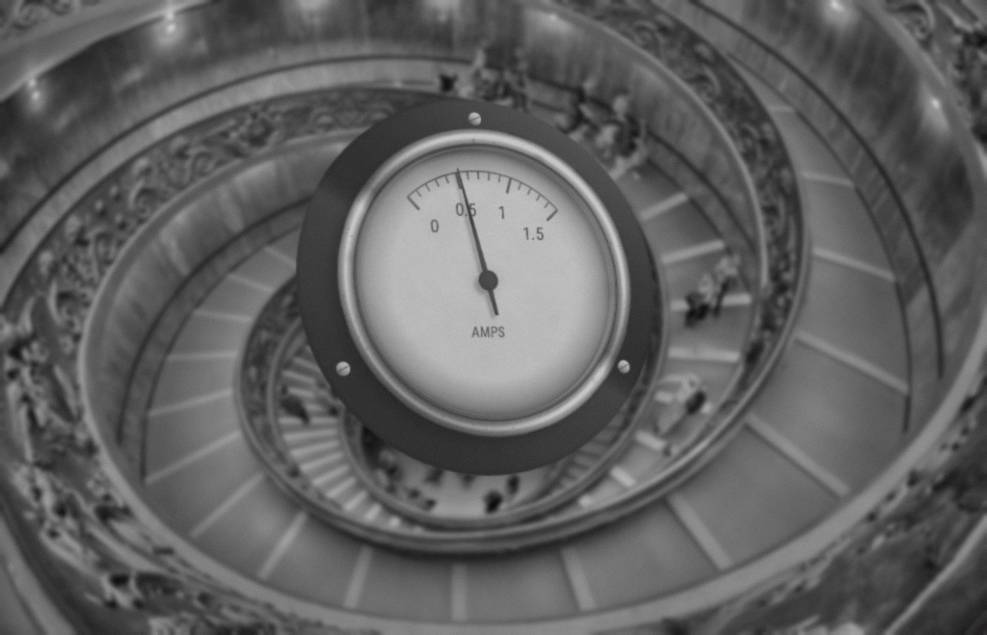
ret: 0.5,A
